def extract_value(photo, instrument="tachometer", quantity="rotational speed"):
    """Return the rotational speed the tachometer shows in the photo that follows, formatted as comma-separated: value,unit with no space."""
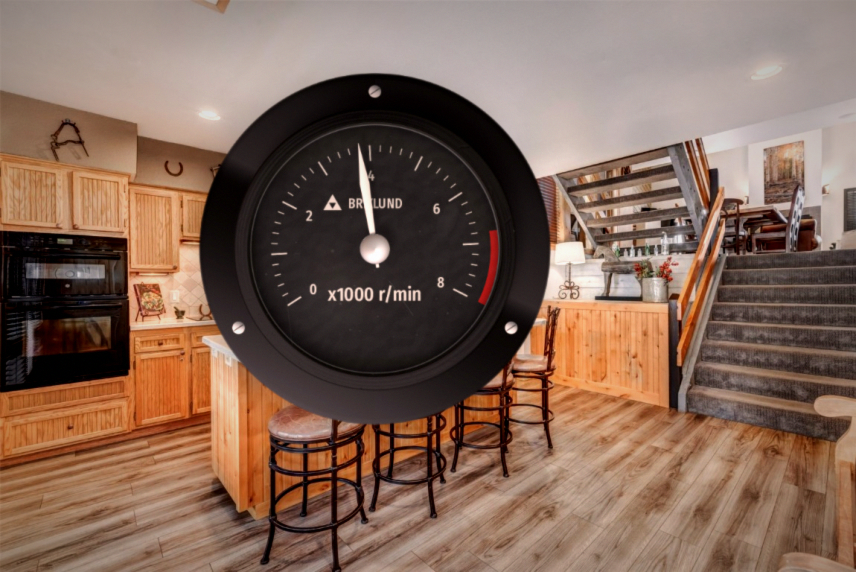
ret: 3800,rpm
